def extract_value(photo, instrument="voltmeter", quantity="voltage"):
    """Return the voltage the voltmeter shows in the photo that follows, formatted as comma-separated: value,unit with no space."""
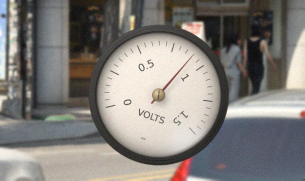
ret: 0.9,V
